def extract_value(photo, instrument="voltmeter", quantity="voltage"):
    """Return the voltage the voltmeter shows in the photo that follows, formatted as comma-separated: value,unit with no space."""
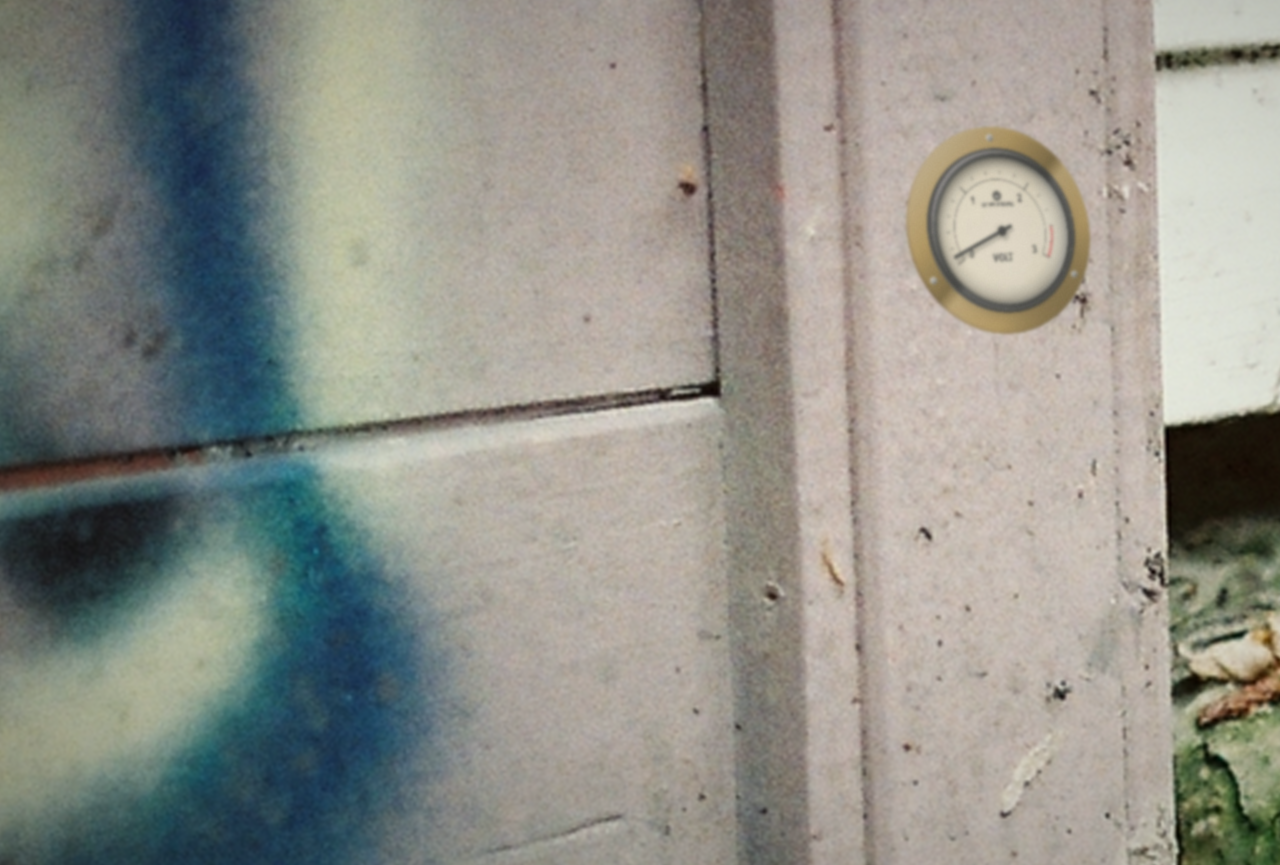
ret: 0.1,V
